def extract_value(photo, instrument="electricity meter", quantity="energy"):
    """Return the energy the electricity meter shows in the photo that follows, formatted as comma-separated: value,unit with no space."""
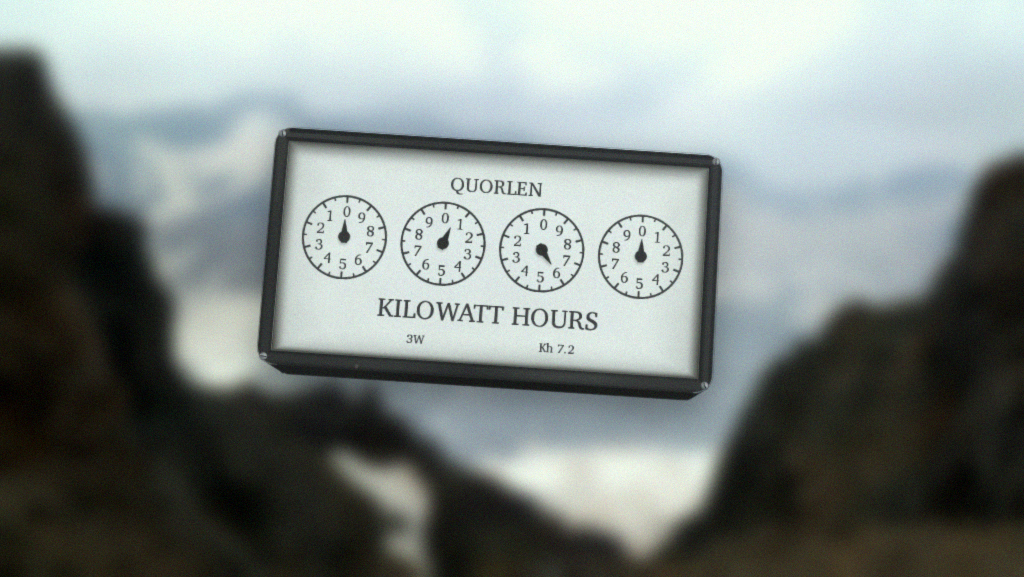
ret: 60,kWh
